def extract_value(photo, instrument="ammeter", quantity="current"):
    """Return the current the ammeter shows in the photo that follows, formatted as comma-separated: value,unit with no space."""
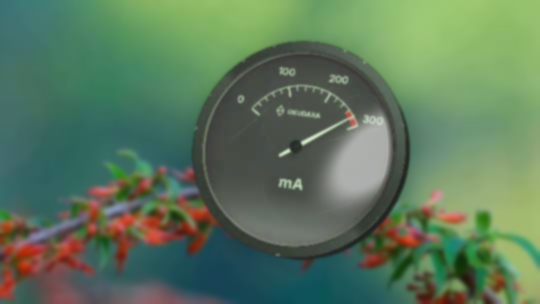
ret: 280,mA
